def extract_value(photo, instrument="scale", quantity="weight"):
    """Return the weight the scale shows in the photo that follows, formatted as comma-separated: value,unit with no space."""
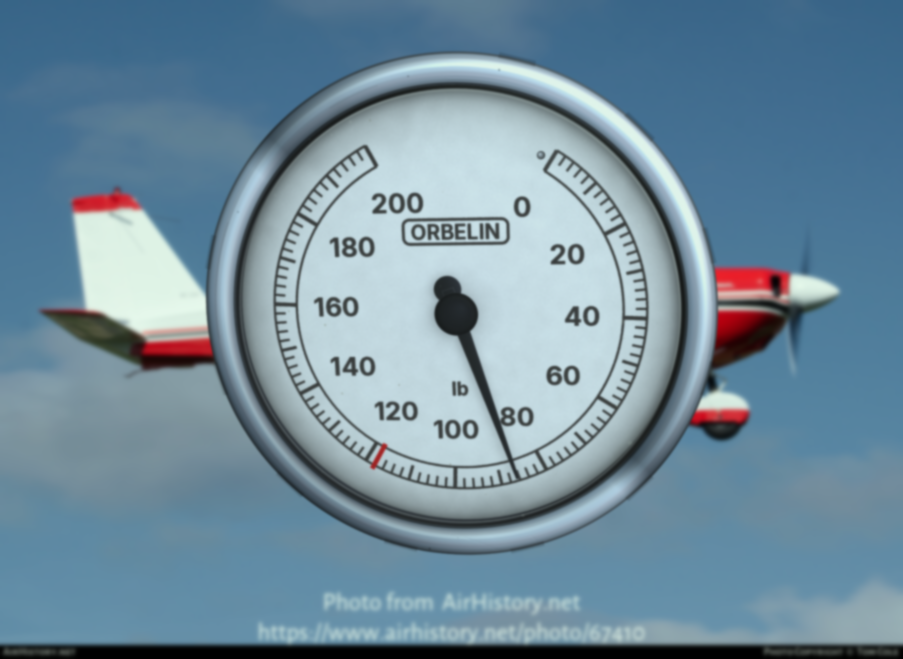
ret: 86,lb
